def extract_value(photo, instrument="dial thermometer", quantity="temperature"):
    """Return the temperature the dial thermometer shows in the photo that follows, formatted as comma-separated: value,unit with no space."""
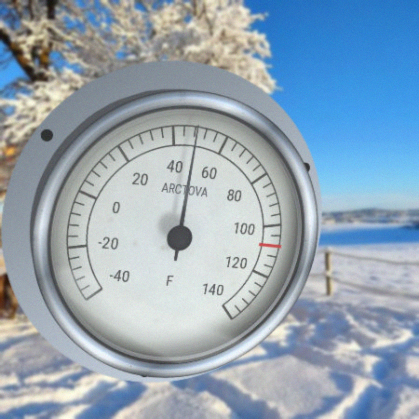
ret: 48,°F
